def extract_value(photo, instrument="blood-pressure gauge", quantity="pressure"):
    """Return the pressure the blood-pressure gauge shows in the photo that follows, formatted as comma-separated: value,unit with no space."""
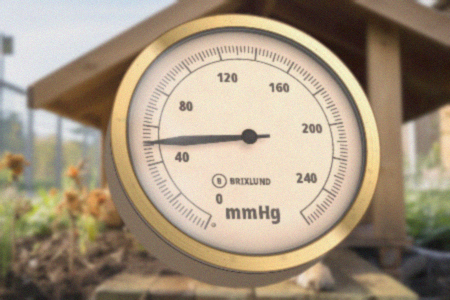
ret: 50,mmHg
